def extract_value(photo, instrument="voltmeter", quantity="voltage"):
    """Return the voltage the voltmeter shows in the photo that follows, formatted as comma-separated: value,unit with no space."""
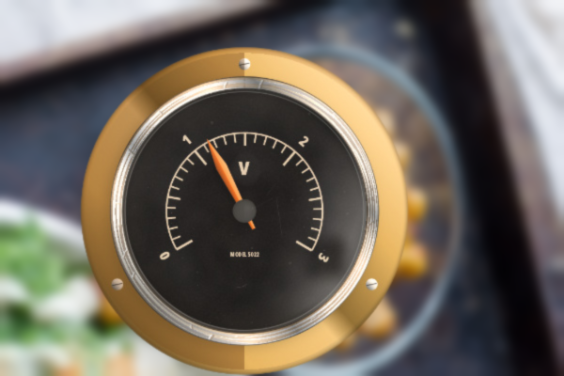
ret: 1.15,V
